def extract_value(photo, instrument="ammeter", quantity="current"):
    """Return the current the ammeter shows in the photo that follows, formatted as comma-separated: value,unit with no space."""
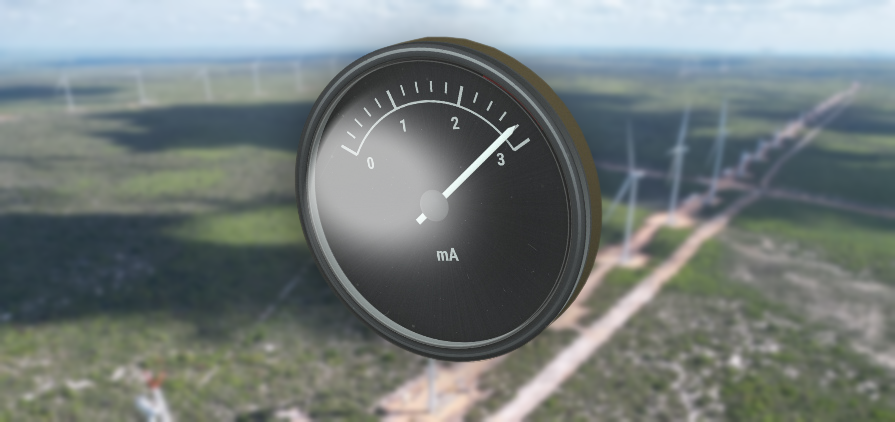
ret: 2.8,mA
